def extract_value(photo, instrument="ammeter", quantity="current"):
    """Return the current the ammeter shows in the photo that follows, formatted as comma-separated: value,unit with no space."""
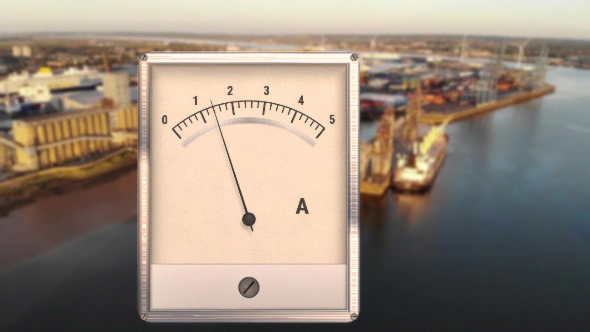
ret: 1.4,A
